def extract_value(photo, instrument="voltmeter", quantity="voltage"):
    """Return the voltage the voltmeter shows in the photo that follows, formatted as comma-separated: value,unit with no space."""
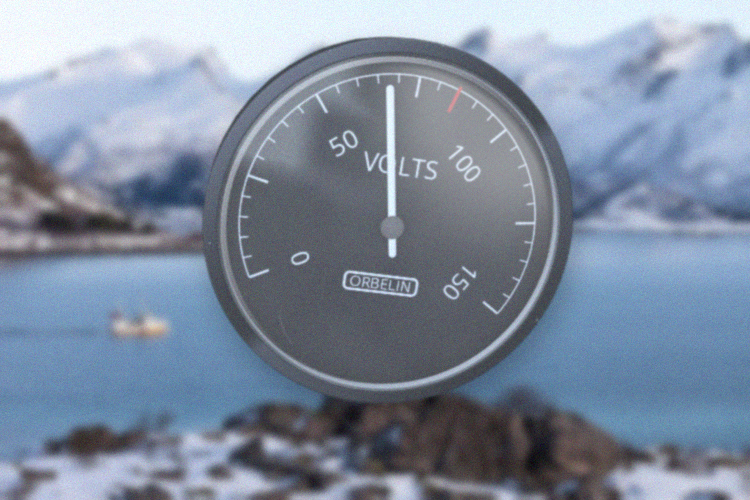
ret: 67.5,V
